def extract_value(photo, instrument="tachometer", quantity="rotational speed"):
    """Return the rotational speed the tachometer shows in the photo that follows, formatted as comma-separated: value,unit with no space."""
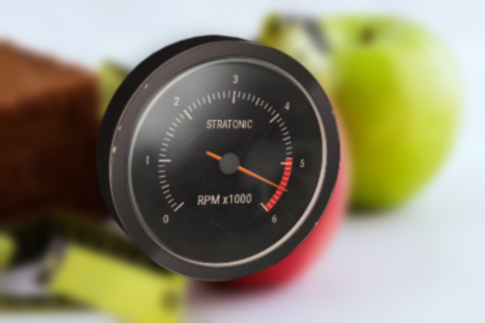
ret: 5500,rpm
